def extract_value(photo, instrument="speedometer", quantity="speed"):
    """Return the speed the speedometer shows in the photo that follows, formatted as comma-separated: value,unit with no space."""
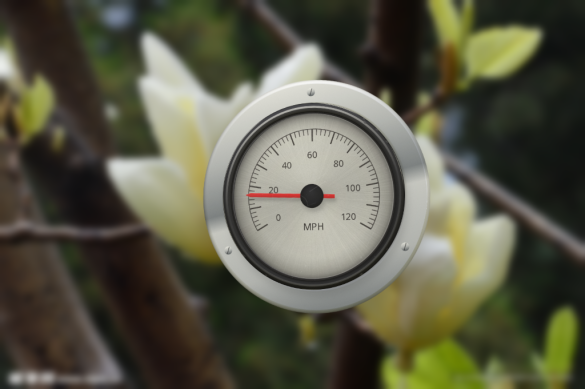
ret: 16,mph
